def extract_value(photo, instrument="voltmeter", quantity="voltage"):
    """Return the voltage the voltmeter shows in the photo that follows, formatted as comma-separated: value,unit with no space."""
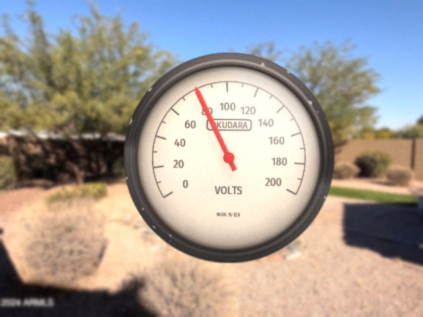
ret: 80,V
